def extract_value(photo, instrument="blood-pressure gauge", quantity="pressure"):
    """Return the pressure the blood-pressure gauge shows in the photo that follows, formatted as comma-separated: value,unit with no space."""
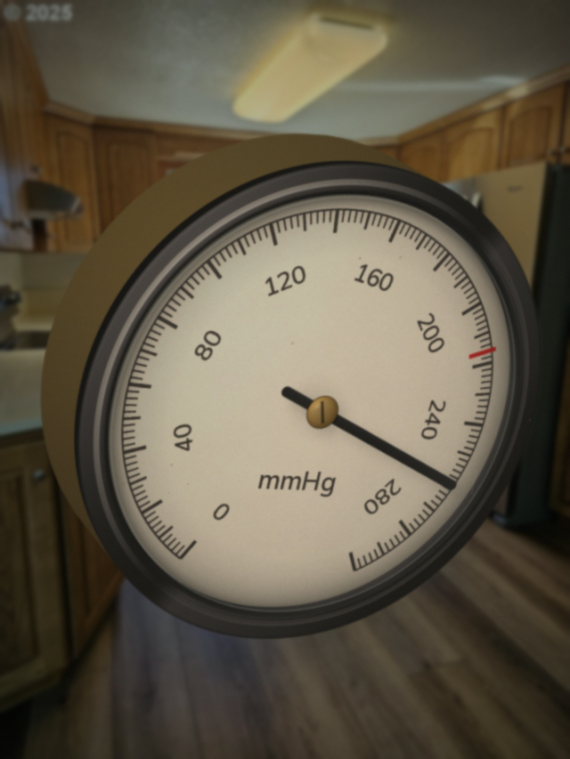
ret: 260,mmHg
